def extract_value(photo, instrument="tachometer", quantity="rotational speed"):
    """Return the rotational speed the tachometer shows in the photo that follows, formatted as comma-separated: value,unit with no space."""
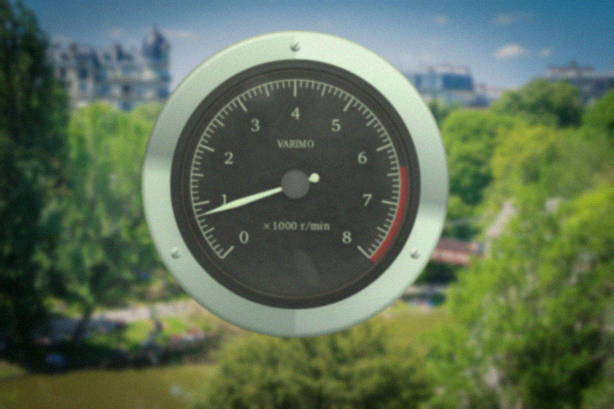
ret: 800,rpm
